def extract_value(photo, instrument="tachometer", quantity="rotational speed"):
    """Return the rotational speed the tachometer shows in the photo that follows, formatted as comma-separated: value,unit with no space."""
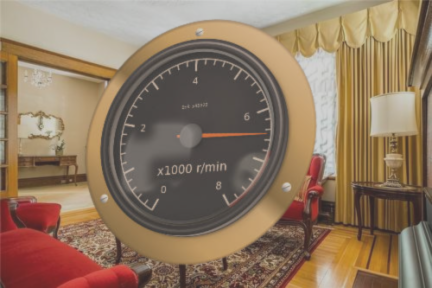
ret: 6500,rpm
